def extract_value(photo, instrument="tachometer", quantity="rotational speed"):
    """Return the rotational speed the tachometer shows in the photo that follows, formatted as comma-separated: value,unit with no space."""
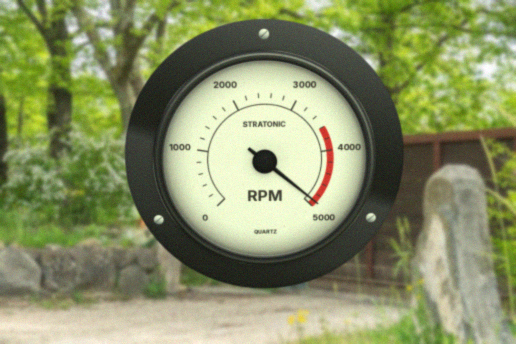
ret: 4900,rpm
